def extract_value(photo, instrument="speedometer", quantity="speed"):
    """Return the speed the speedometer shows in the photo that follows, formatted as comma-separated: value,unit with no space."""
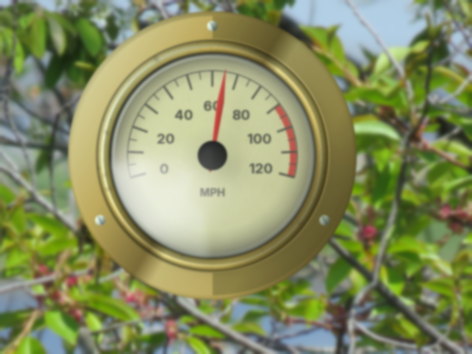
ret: 65,mph
